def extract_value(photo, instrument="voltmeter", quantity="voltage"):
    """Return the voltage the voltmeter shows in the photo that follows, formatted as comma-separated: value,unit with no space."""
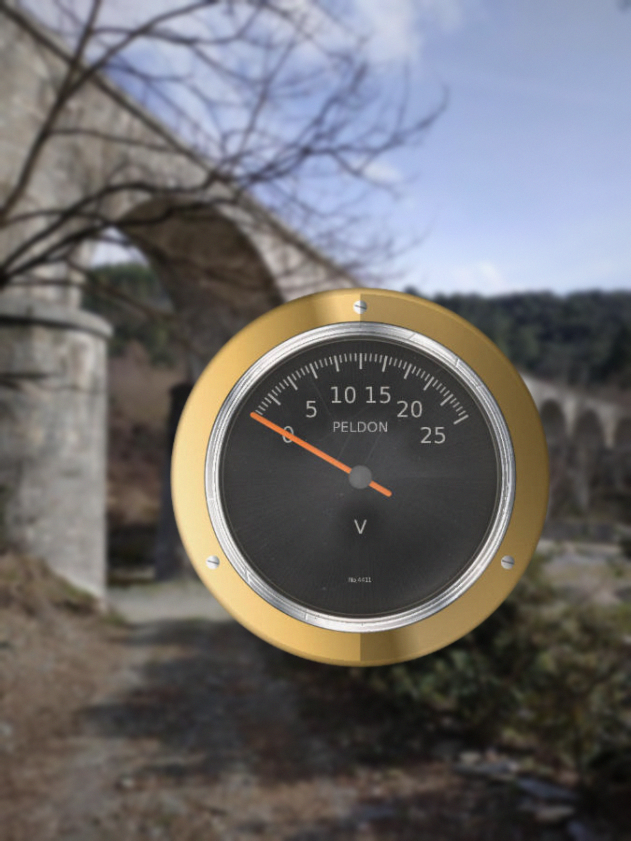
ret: 0,V
